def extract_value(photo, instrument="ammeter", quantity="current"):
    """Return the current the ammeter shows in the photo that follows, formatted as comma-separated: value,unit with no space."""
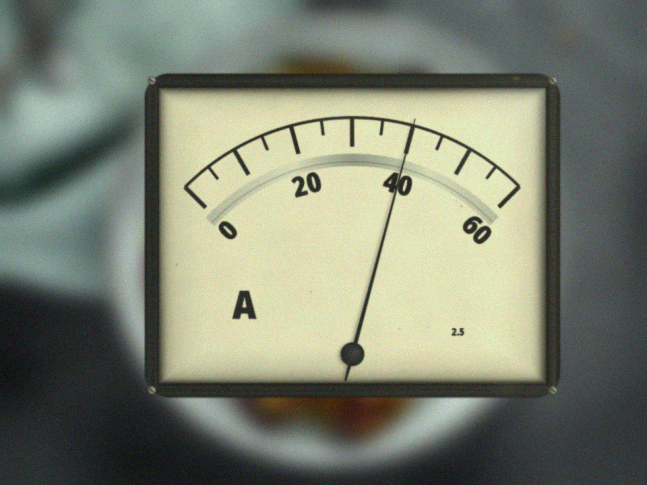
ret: 40,A
